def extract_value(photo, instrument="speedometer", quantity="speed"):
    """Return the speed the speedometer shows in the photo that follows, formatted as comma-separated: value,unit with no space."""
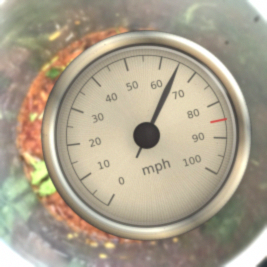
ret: 65,mph
